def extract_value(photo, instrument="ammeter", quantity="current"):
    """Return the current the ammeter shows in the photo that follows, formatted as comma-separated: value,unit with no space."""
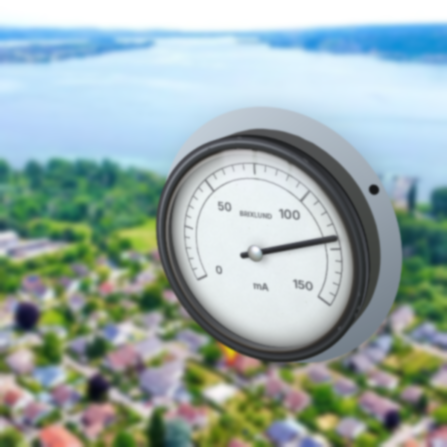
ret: 120,mA
